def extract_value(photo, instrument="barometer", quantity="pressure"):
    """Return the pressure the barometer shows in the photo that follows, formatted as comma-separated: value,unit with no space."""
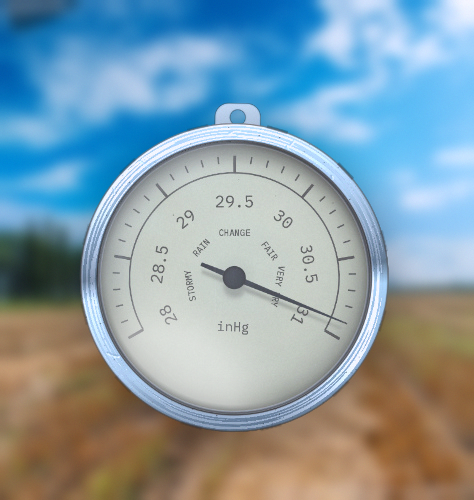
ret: 30.9,inHg
